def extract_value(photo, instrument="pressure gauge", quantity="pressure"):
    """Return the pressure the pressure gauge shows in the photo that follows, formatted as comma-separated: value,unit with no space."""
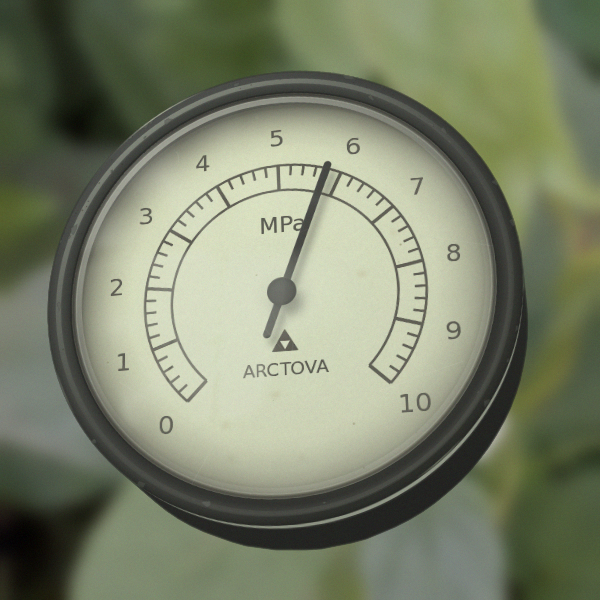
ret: 5.8,MPa
